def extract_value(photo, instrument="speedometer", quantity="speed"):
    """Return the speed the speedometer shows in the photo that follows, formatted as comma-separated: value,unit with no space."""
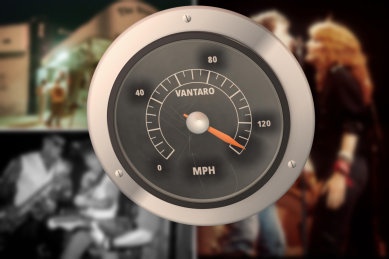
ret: 135,mph
